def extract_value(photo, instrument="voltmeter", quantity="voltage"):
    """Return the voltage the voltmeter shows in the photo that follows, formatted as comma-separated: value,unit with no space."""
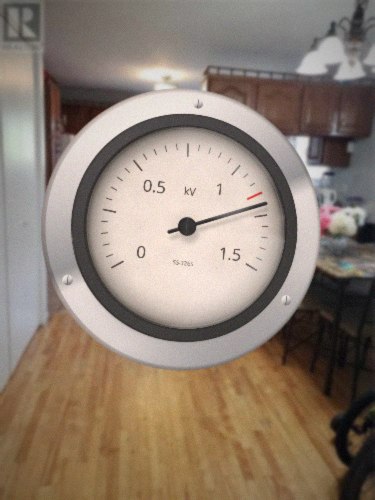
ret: 1.2,kV
